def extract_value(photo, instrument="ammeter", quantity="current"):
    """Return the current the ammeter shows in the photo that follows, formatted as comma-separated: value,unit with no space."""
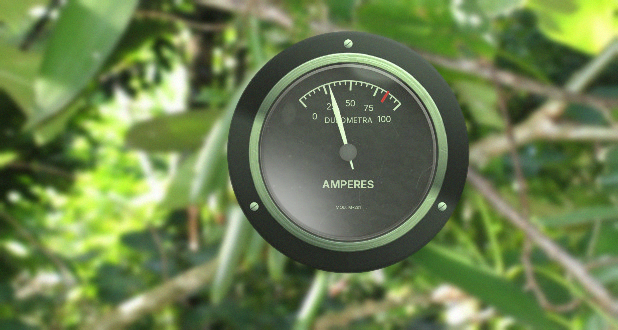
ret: 30,A
